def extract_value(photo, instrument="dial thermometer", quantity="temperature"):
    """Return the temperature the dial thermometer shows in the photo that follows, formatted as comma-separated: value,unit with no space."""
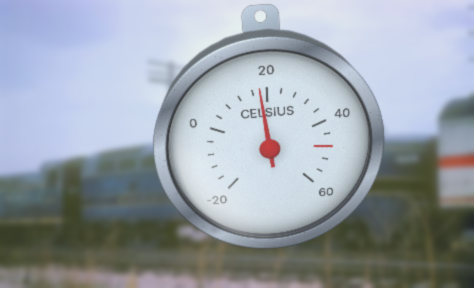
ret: 18,°C
